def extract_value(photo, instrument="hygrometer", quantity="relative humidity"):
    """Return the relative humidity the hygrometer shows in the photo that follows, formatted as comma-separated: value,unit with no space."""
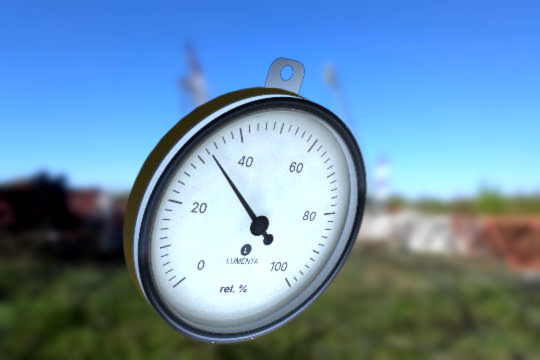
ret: 32,%
